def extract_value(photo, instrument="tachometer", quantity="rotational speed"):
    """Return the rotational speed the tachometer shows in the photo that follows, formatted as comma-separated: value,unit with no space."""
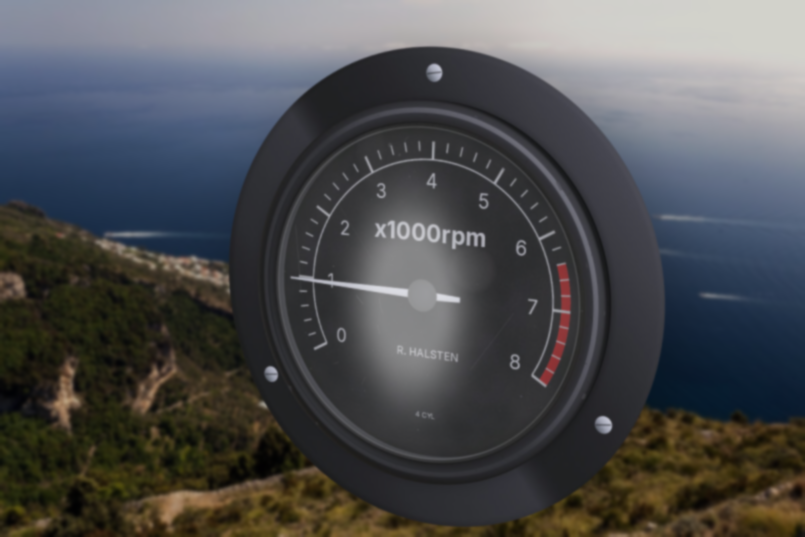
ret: 1000,rpm
